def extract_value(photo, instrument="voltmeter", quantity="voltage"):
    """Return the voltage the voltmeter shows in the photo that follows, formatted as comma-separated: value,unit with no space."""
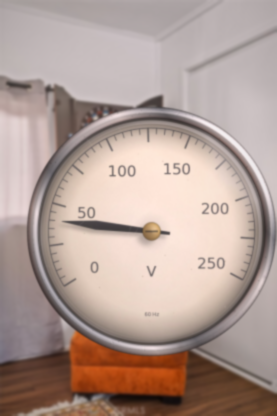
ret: 40,V
